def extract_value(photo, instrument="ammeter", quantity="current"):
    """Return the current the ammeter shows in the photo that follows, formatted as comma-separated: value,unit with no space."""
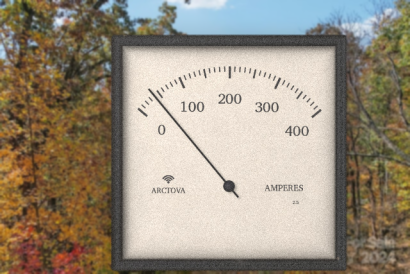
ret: 40,A
